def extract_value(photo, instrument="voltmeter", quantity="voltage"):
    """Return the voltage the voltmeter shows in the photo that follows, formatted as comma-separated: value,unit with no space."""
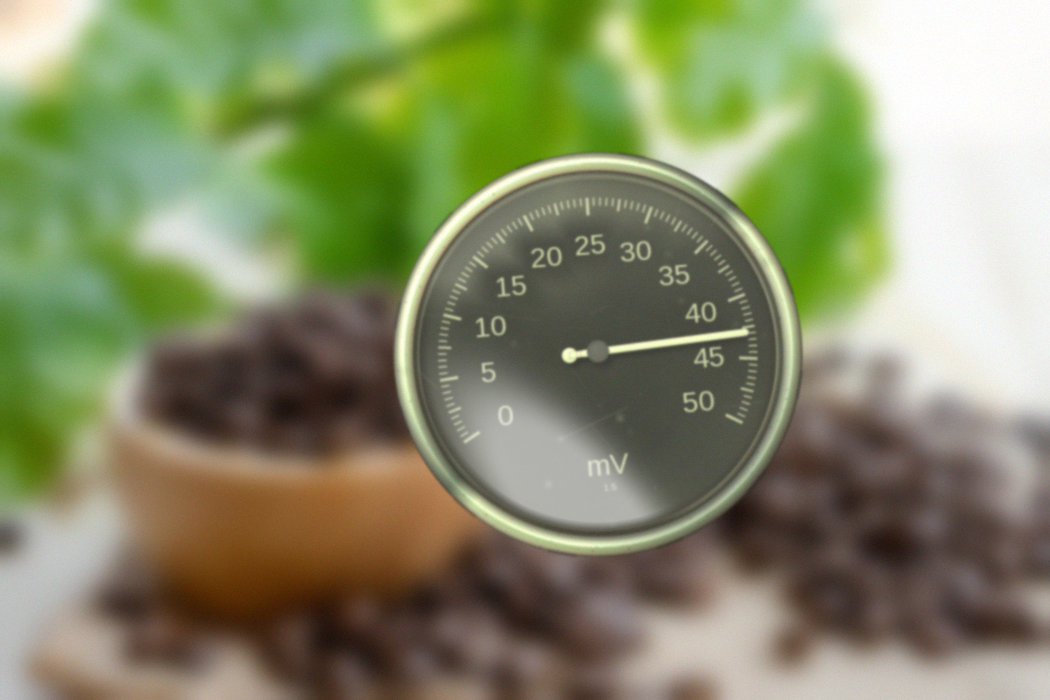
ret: 43,mV
